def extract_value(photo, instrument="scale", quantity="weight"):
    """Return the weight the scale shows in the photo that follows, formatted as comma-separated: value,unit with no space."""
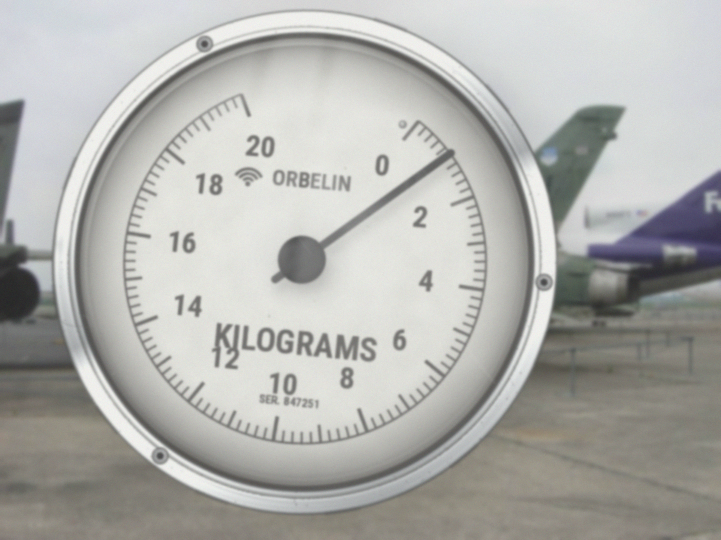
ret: 1,kg
